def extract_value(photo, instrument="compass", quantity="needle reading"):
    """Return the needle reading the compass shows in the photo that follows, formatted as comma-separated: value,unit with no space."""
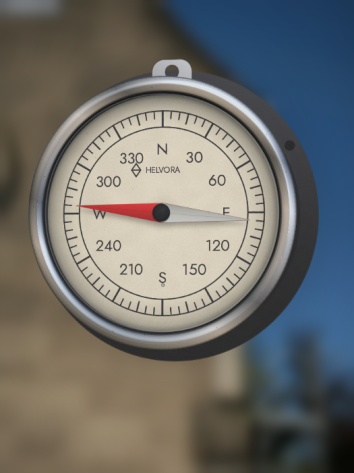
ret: 275,°
